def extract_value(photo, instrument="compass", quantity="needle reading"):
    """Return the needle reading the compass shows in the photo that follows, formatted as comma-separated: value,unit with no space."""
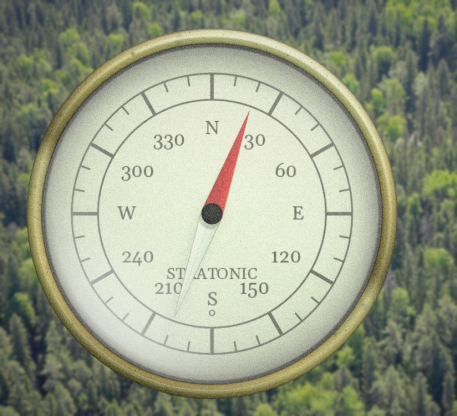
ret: 20,°
